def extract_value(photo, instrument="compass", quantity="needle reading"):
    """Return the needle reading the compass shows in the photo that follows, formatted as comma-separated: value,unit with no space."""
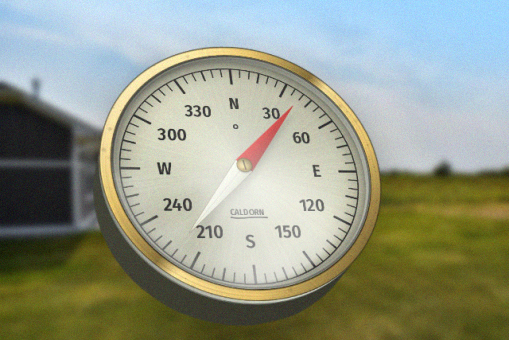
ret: 40,°
